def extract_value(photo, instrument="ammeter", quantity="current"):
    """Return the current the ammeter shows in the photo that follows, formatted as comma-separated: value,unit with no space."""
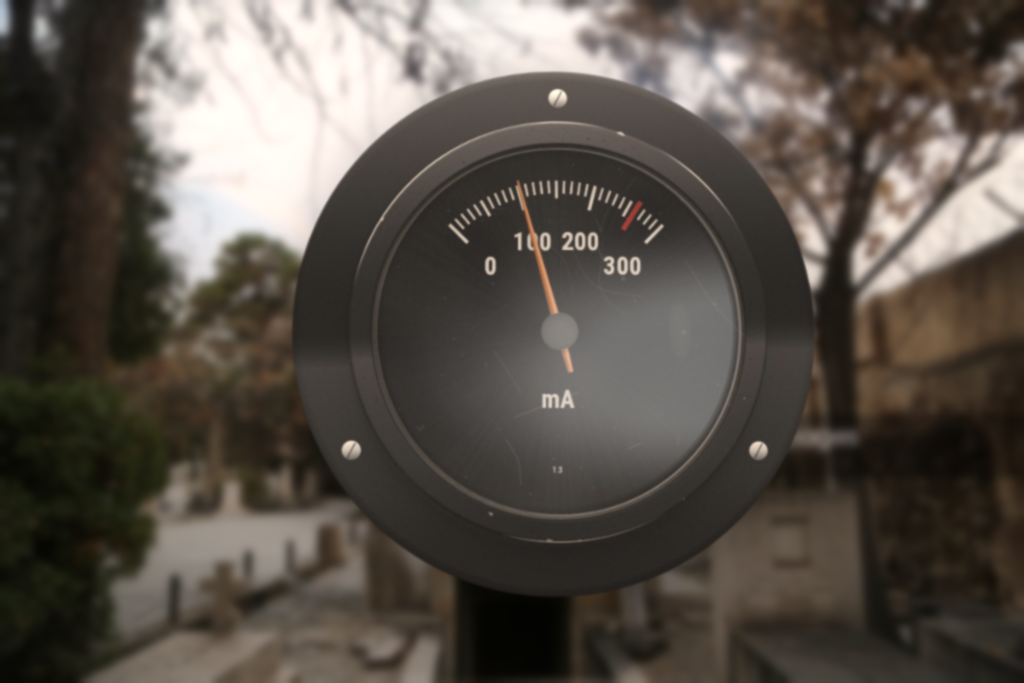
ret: 100,mA
